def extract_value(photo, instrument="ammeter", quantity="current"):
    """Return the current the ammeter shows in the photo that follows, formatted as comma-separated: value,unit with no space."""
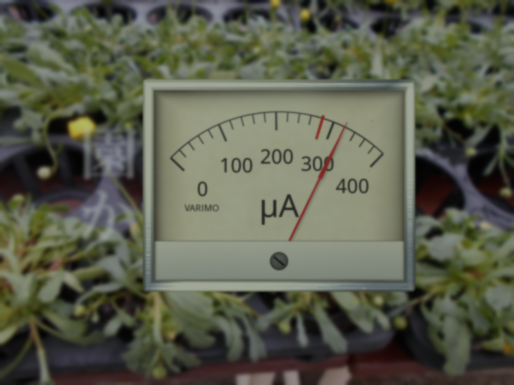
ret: 320,µA
